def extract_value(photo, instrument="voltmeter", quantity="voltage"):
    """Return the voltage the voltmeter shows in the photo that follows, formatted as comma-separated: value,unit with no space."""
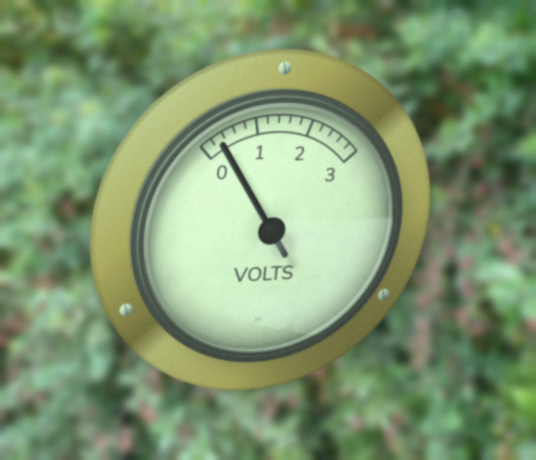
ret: 0.3,V
